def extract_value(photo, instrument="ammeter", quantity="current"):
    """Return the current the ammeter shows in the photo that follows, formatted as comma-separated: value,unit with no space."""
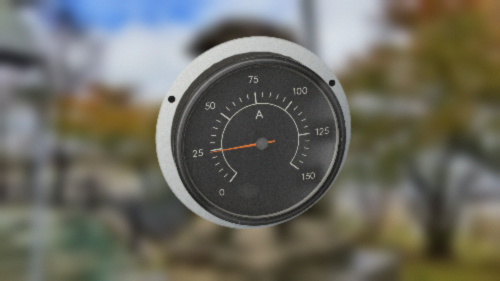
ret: 25,A
